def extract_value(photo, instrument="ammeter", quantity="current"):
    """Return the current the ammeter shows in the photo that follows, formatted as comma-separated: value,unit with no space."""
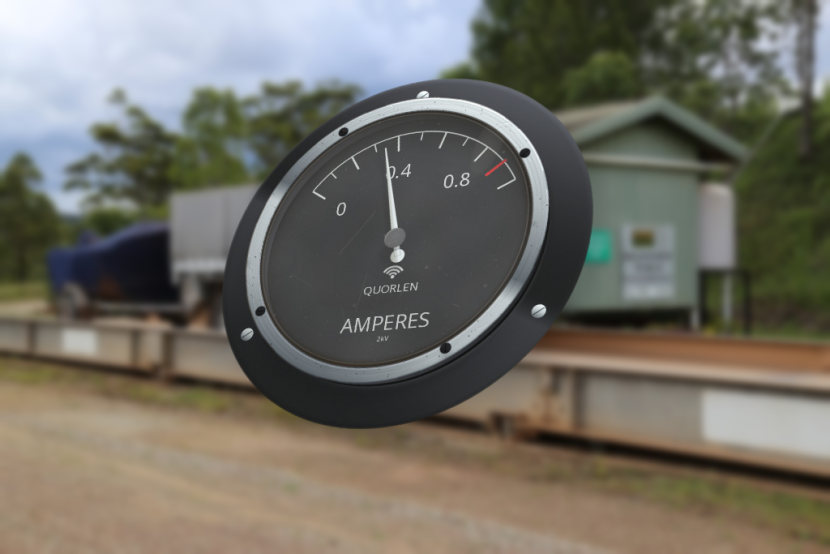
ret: 0.35,A
